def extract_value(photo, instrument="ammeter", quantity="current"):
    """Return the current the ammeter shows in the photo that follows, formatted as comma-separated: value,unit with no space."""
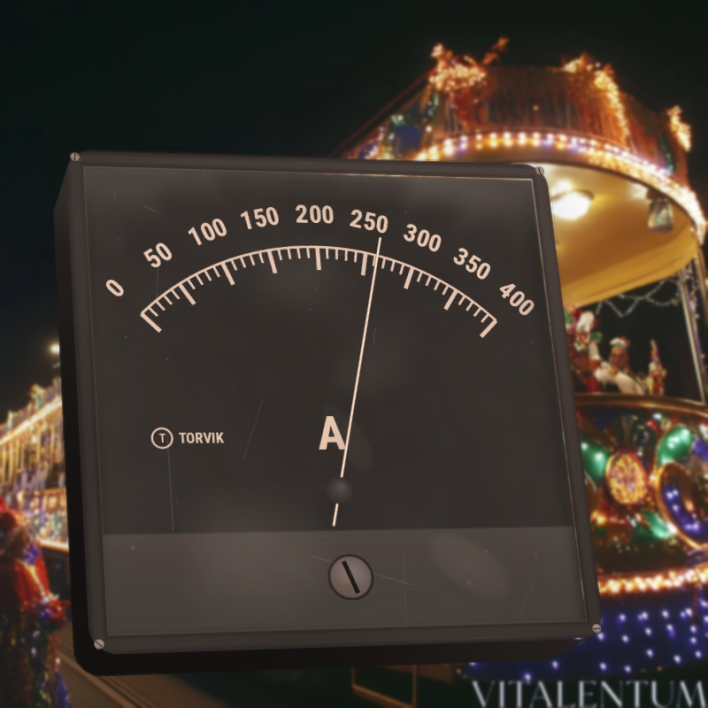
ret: 260,A
